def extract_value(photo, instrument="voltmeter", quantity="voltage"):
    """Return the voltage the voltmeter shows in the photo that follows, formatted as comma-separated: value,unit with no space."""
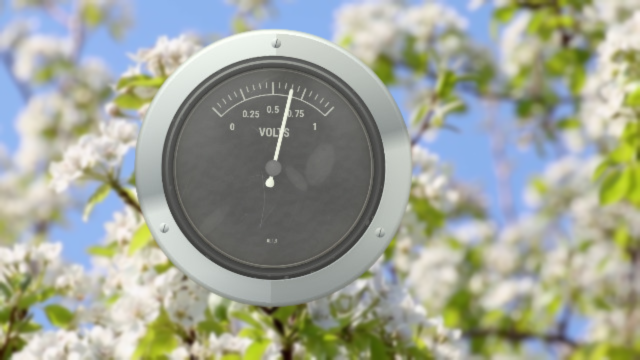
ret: 0.65,V
